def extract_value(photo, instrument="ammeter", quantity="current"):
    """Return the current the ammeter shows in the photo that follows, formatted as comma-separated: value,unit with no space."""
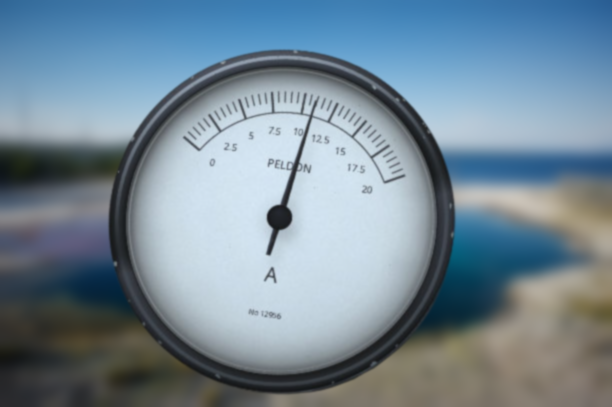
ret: 11,A
